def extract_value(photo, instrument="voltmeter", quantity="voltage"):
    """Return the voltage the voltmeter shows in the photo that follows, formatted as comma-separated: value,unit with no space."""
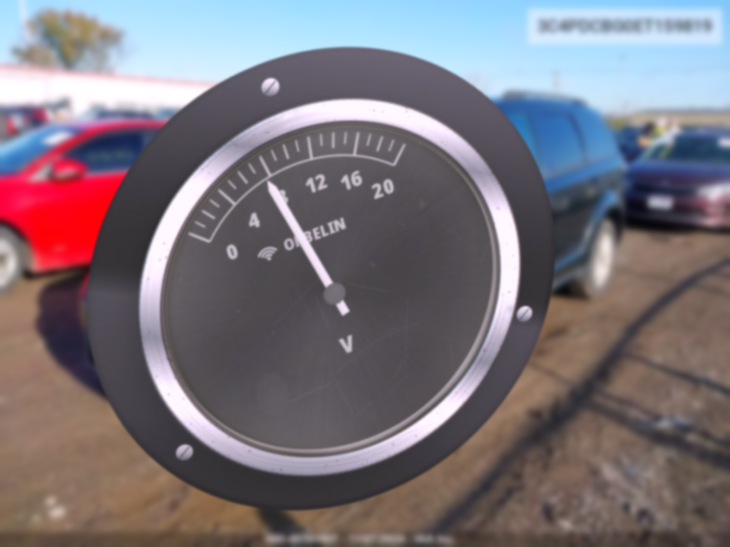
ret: 7.5,V
